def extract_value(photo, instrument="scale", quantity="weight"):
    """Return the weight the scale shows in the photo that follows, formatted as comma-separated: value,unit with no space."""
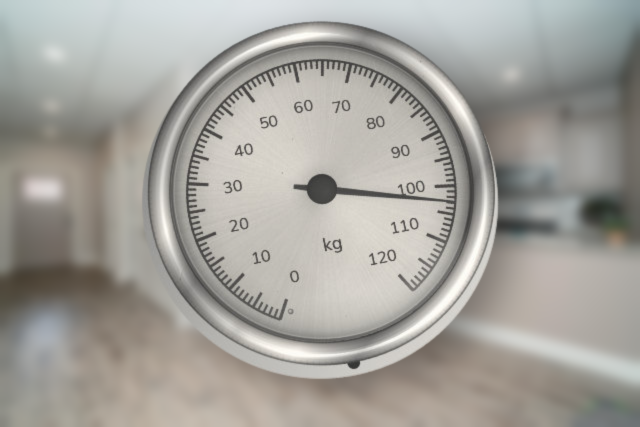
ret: 103,kg
